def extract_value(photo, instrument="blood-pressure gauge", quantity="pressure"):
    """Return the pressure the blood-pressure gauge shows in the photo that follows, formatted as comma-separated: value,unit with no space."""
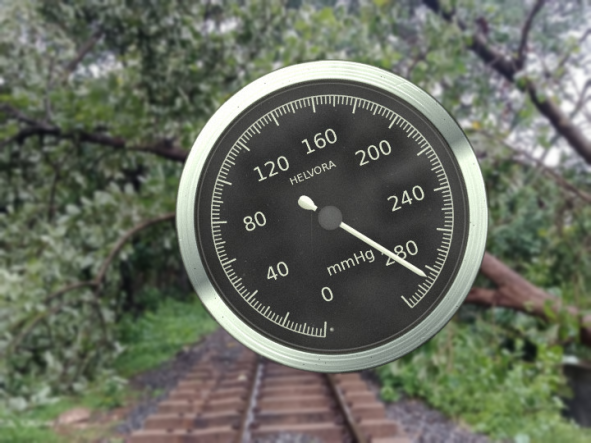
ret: 284,mmHg
